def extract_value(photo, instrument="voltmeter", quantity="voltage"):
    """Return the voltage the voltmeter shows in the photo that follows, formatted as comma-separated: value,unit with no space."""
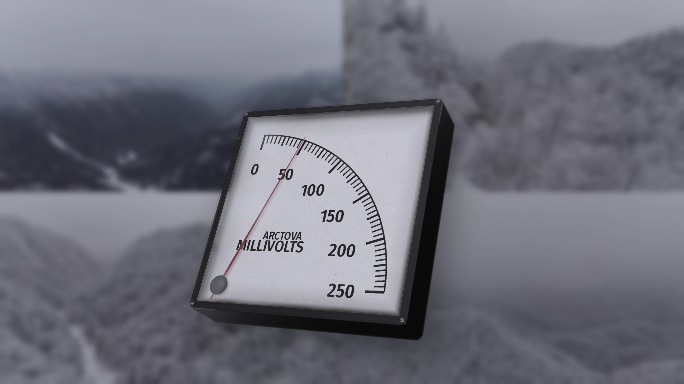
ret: 50,mV
